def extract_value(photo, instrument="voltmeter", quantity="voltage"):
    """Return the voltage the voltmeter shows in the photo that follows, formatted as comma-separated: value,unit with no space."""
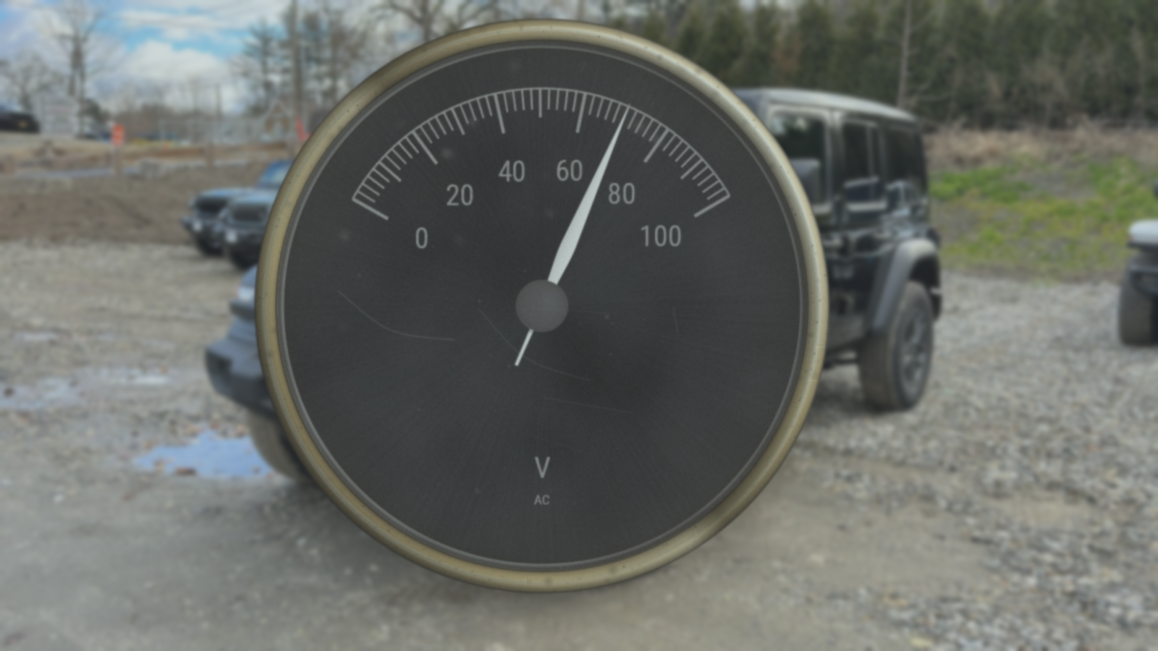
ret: 70,V
